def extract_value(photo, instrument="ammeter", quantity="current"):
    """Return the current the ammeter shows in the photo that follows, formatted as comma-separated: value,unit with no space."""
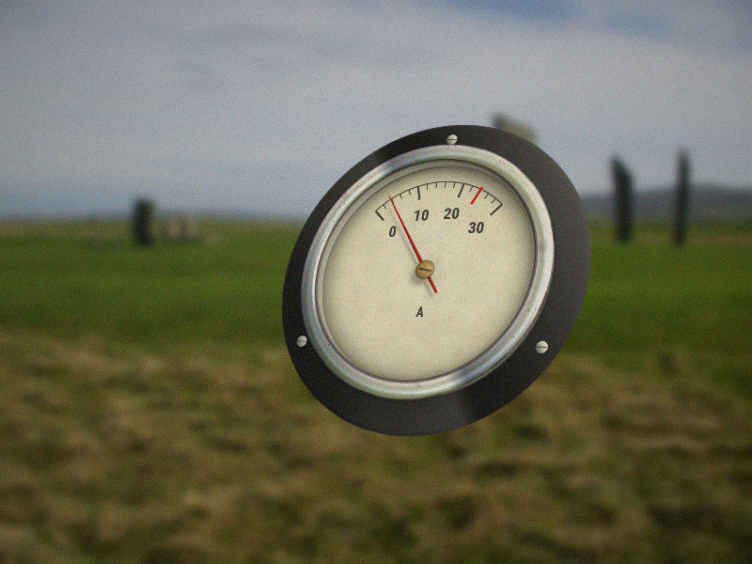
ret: 4,A
